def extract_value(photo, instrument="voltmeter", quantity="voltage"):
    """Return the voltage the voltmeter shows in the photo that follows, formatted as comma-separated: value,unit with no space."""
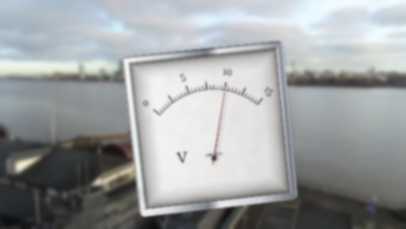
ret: 10,V
